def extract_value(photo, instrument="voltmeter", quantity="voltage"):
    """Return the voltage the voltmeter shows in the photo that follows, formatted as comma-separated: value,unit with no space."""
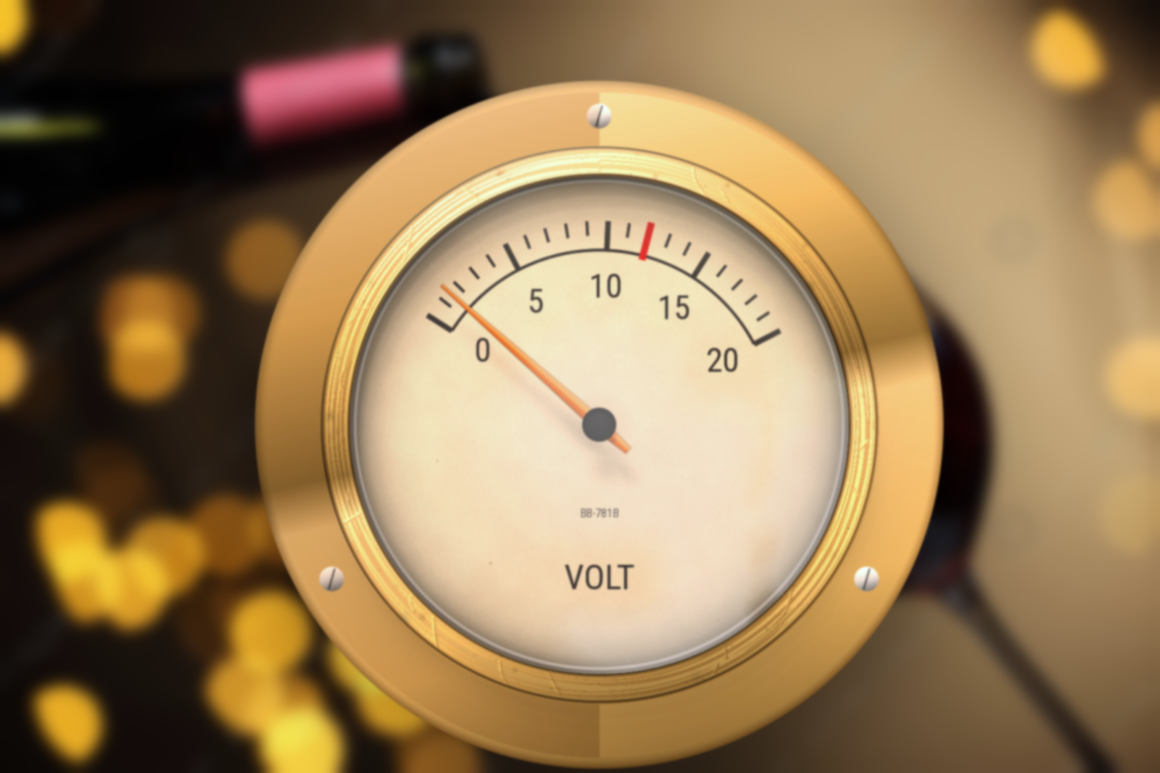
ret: 1.5,V
